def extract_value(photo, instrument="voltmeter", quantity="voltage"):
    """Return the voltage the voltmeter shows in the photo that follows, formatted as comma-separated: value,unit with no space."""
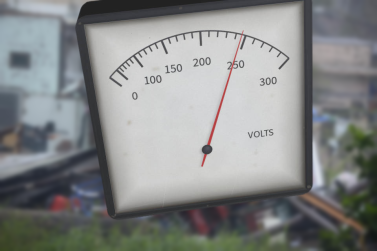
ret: 245,V
